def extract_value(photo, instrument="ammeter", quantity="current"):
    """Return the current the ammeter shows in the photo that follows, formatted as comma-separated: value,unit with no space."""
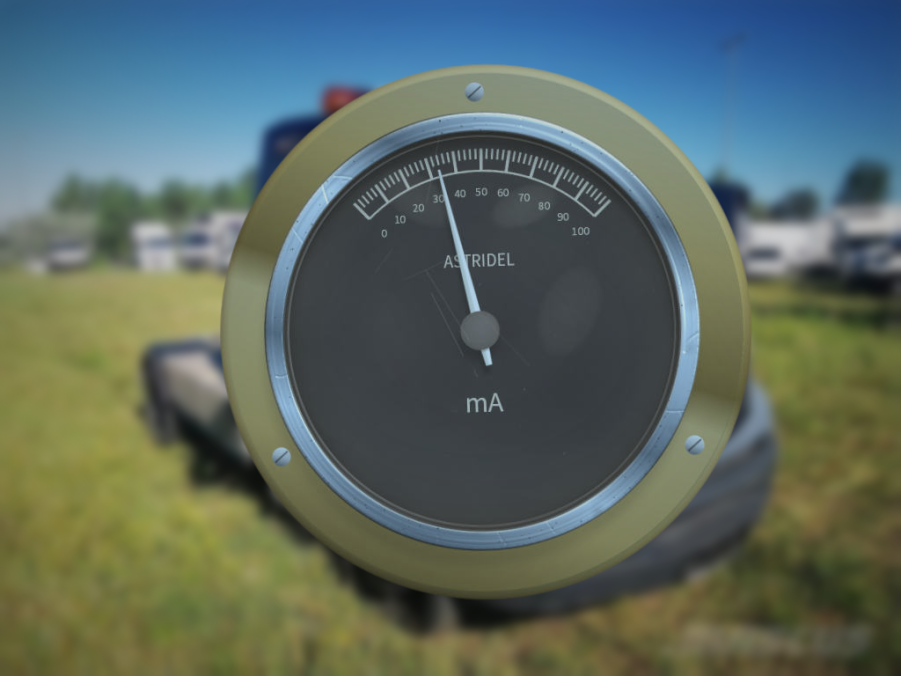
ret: 34,mA
